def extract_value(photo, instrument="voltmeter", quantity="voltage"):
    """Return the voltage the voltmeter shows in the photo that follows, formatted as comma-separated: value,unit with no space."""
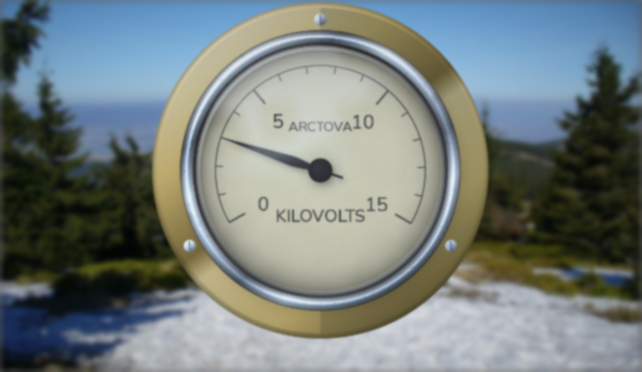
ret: 3,kV
